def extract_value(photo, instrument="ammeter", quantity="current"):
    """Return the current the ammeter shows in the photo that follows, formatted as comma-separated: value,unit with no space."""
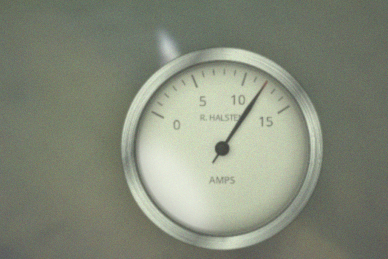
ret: 12,A
